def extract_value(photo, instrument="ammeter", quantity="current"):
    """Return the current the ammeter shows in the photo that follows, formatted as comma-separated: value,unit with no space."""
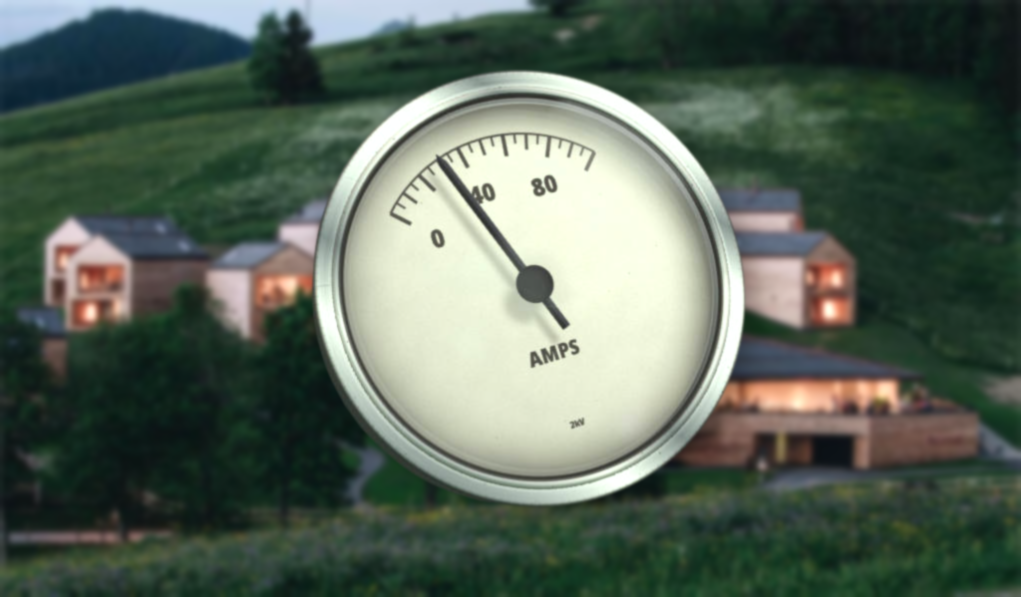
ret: 30,A
